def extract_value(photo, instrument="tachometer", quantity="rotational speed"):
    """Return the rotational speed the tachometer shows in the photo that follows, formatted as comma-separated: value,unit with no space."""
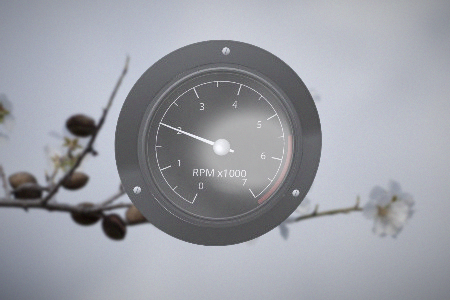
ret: 2000,rpm
